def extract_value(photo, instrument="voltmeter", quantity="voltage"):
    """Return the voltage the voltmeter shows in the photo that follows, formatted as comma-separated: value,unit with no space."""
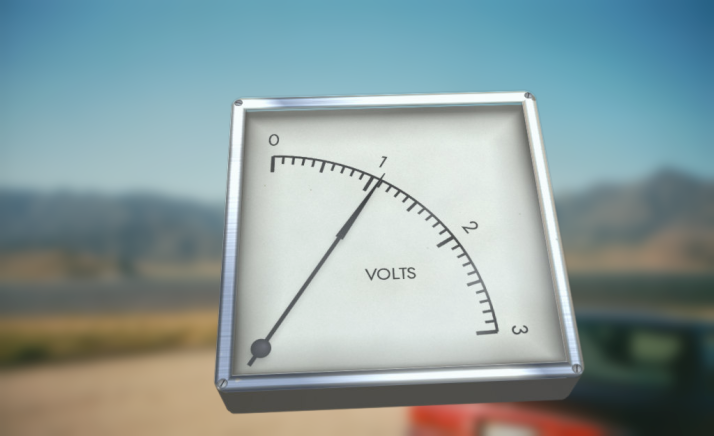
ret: 1.1,V
